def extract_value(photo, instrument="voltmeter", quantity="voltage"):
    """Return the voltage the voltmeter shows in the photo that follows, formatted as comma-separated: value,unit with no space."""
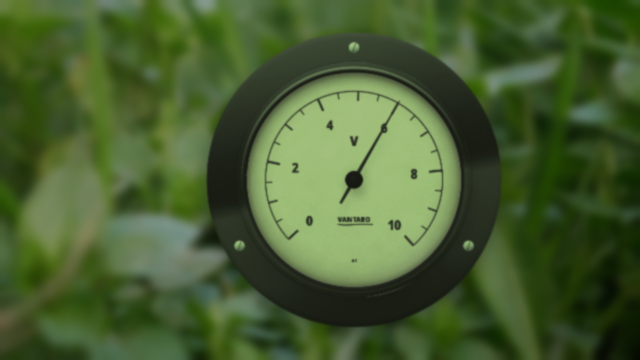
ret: 6,V
